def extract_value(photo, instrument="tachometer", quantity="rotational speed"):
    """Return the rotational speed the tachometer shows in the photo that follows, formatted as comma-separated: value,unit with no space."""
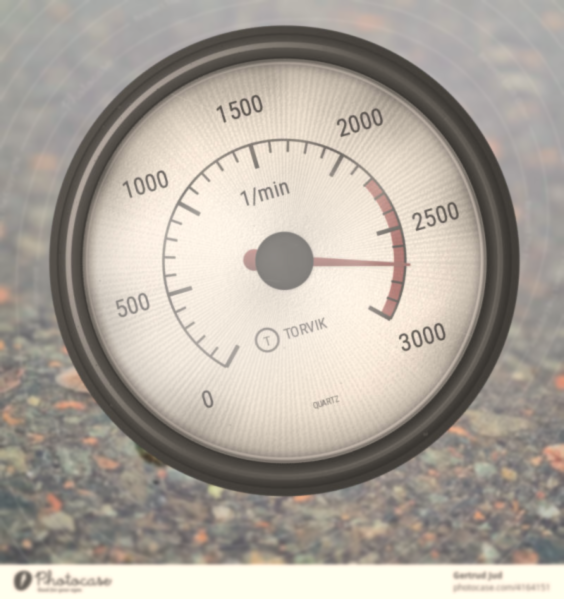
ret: 2700,rpm
